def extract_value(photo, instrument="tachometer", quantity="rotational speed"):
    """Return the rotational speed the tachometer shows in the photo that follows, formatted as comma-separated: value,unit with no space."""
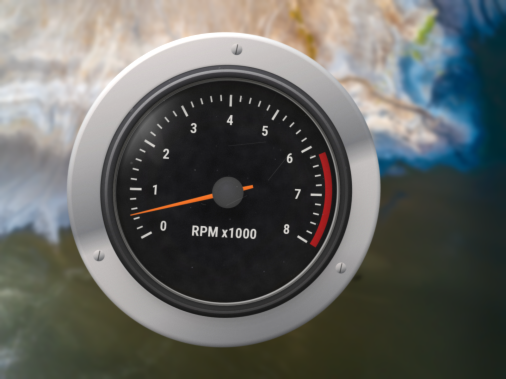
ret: 500,rpm
